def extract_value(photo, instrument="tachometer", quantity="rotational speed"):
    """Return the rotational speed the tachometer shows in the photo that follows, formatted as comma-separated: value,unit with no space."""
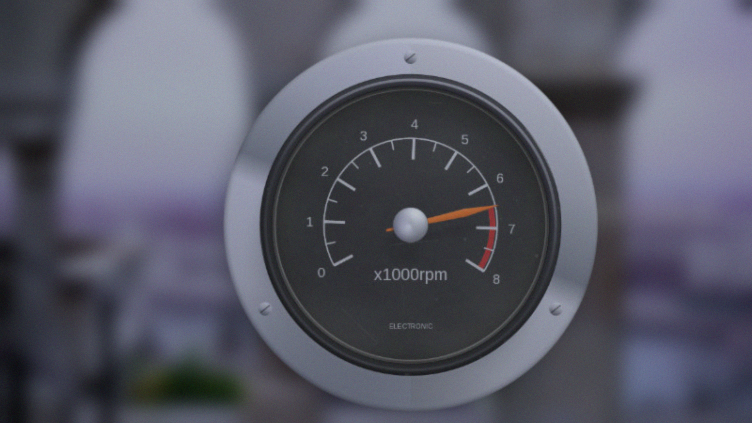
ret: 6500,rpm
